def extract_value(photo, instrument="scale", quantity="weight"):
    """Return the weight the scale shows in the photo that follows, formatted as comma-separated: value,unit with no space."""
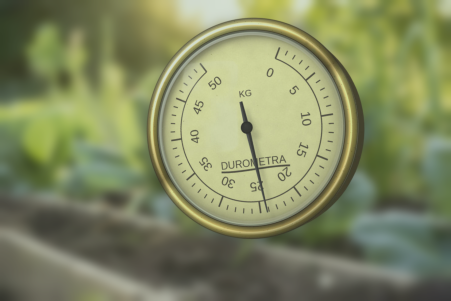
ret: 24,kg
